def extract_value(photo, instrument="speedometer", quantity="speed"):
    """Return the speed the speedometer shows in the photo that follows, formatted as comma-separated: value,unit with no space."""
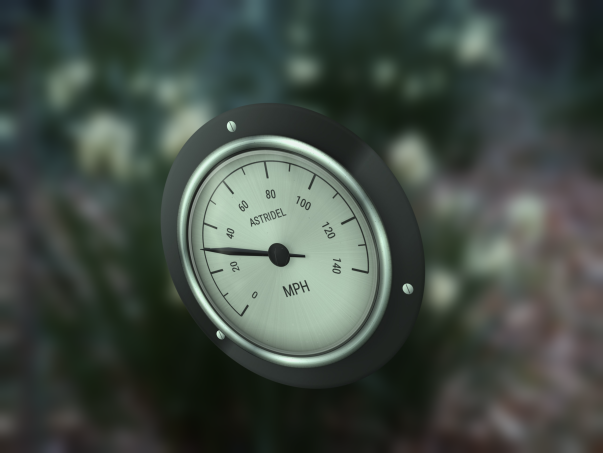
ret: 30,mph
